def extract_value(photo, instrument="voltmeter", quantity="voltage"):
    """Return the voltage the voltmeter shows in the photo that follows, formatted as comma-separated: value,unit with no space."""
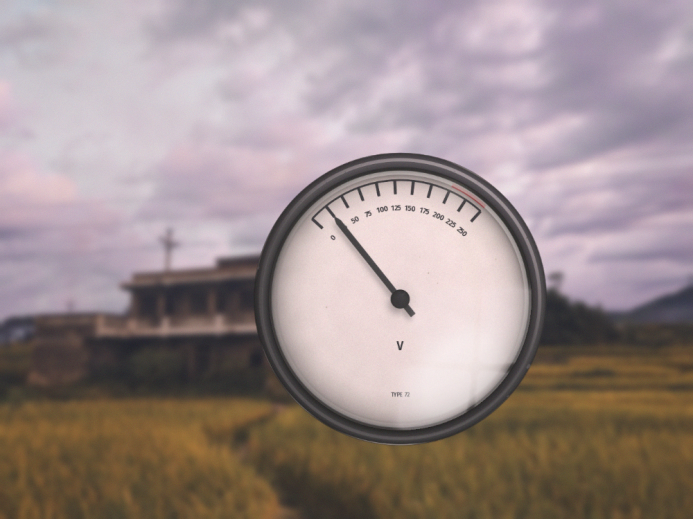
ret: 25,V
